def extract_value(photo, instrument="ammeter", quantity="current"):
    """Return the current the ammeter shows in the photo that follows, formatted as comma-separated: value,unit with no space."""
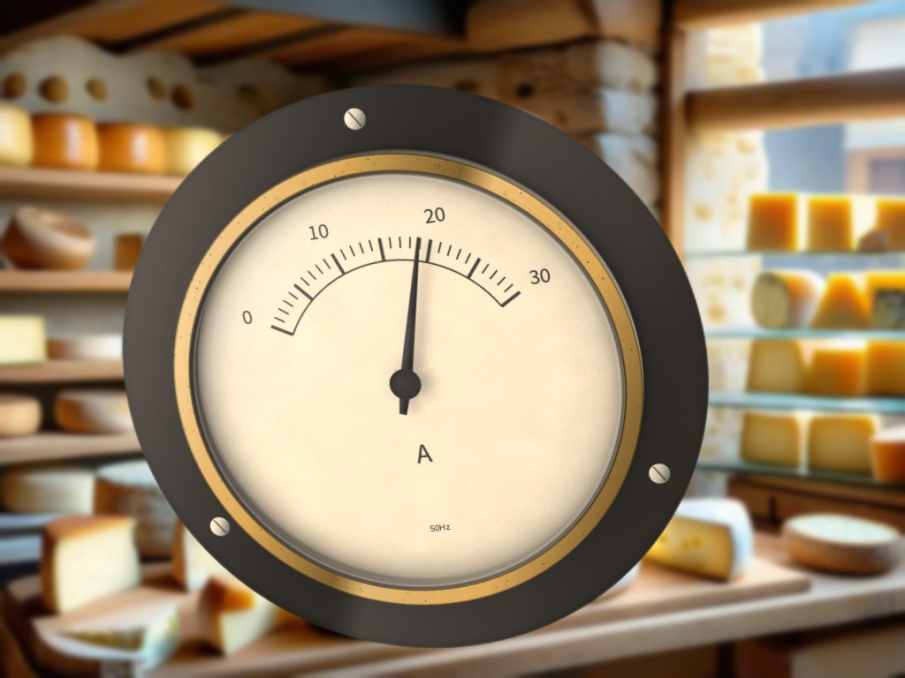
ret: 19,A
